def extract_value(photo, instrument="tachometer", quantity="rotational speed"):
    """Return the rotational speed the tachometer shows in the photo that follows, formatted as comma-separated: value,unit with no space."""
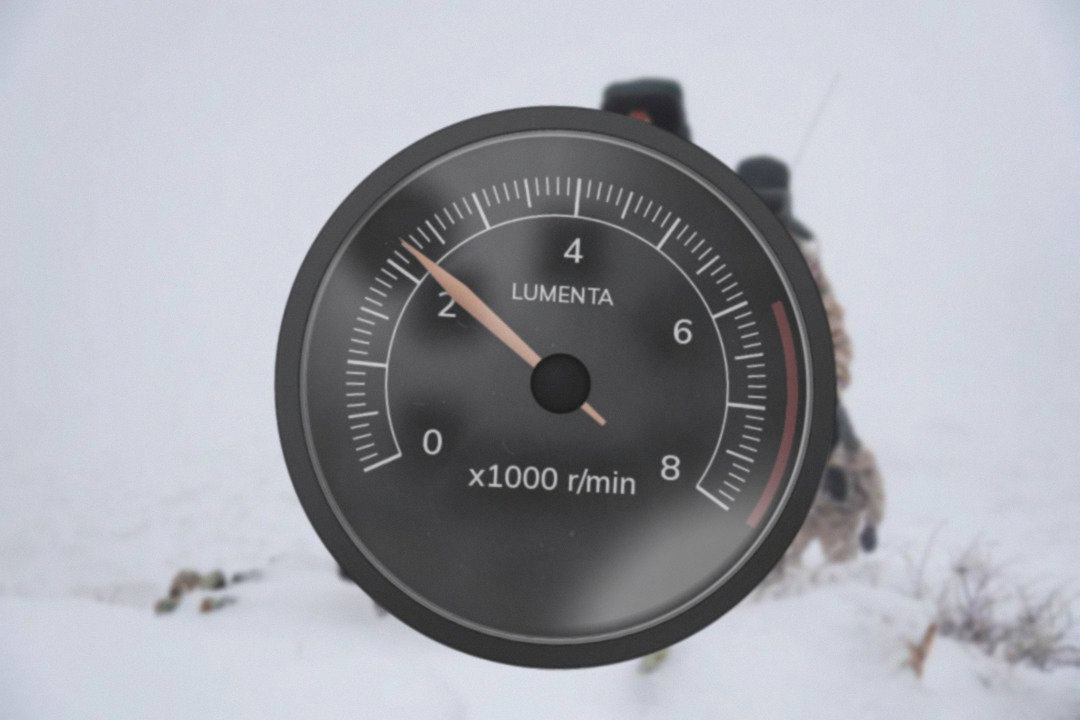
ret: 2200,rpm
